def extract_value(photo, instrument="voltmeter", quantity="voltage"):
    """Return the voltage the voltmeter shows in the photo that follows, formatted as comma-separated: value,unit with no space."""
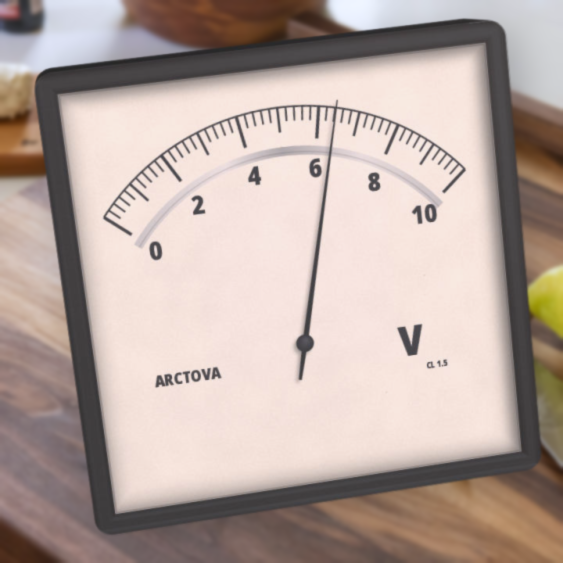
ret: 6.4,V
